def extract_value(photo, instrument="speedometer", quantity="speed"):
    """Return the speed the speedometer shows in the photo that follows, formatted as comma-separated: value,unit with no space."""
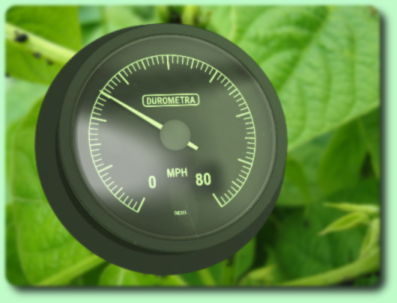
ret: 25,mph
